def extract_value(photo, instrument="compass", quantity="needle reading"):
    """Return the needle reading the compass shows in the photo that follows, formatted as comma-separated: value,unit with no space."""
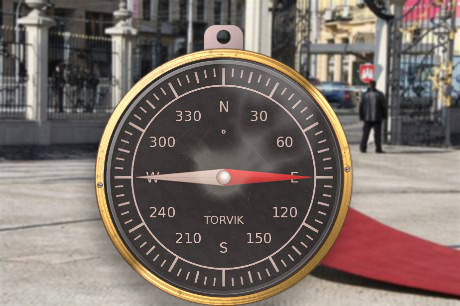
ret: 90,°
